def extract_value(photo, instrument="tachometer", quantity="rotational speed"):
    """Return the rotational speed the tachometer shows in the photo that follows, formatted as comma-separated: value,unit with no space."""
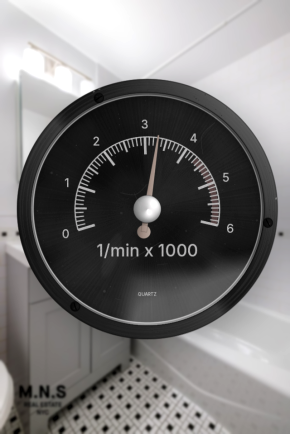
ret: 3300,rpm
